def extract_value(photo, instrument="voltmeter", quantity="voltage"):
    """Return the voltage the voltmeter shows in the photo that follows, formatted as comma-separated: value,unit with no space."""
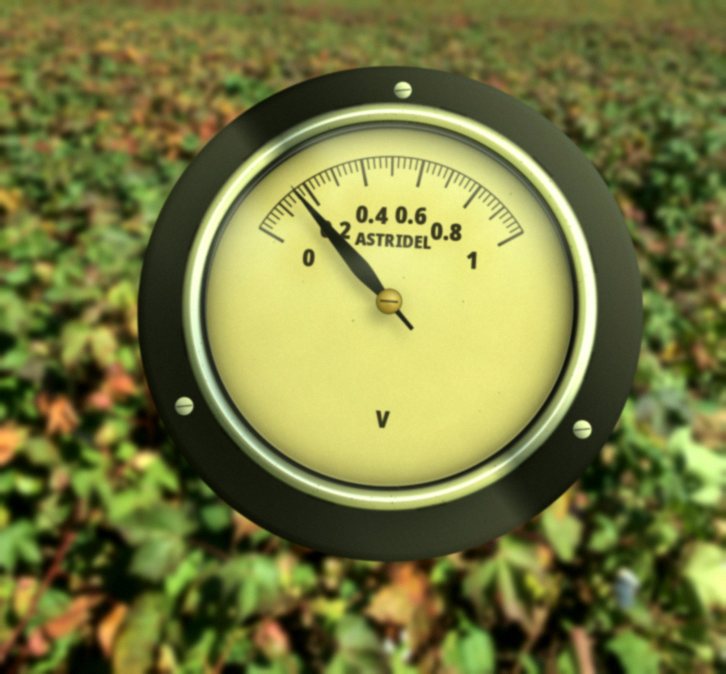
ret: 0.16,V
